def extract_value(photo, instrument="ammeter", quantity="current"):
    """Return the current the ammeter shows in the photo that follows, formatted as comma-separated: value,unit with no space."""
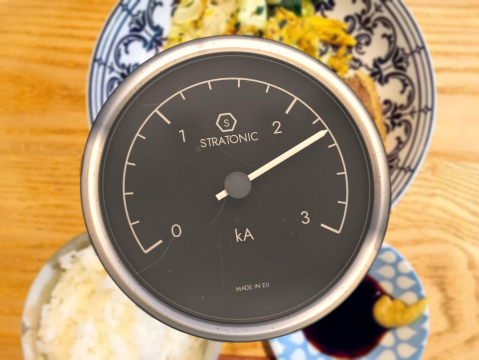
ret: 2.3,kA
